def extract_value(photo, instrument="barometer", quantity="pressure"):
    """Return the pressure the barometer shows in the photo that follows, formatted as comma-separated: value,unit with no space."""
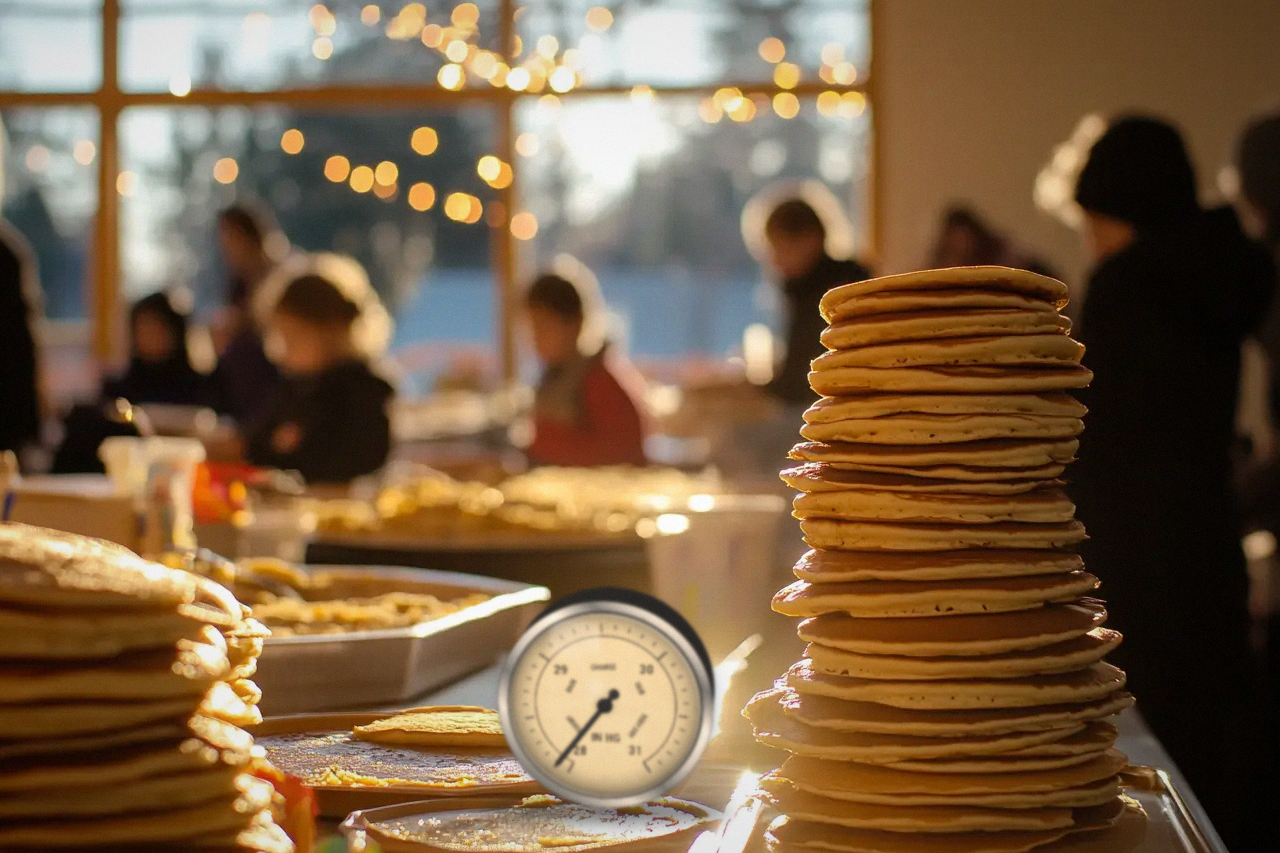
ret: 28.1,inHg
